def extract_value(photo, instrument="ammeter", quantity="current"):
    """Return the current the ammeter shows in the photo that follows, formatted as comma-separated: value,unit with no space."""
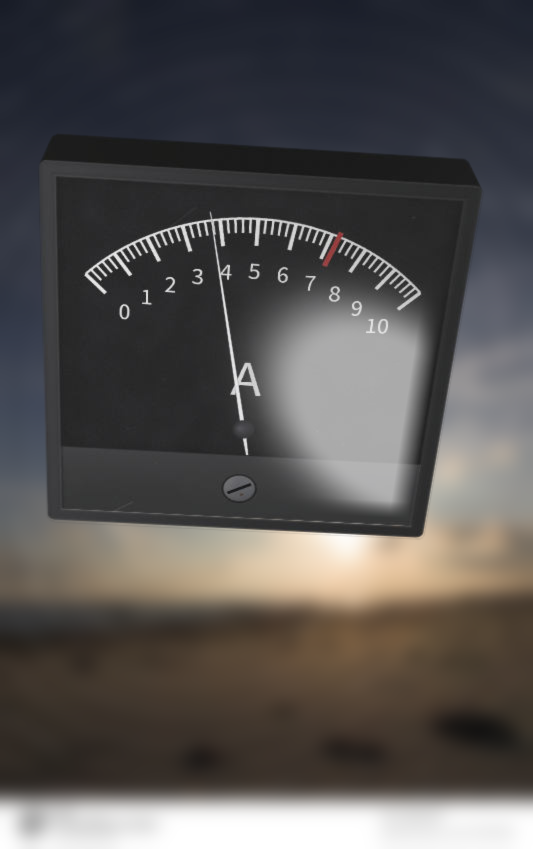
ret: 3.8,A
